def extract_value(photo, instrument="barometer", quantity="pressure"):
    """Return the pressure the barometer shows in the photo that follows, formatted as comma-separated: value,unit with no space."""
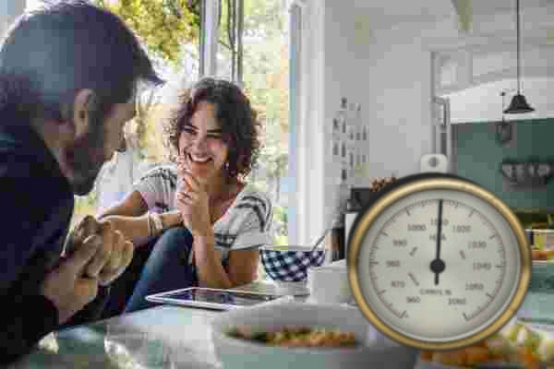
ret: 1010,hPa
